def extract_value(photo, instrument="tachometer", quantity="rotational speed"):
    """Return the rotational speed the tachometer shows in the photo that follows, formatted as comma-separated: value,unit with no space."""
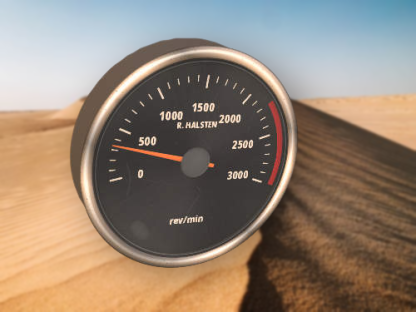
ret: 350,rpm
